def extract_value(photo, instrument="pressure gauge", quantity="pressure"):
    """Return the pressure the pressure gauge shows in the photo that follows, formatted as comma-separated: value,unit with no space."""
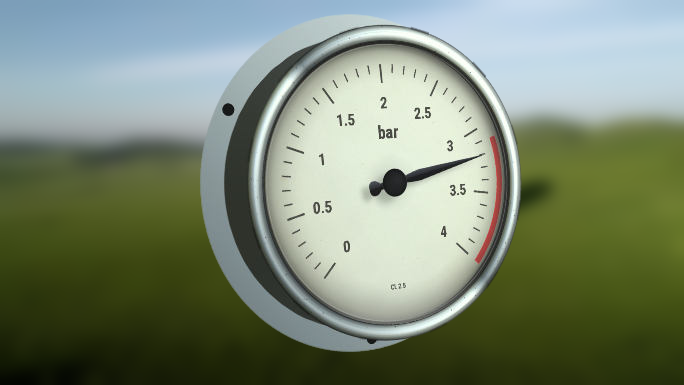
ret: 3.2,bar
